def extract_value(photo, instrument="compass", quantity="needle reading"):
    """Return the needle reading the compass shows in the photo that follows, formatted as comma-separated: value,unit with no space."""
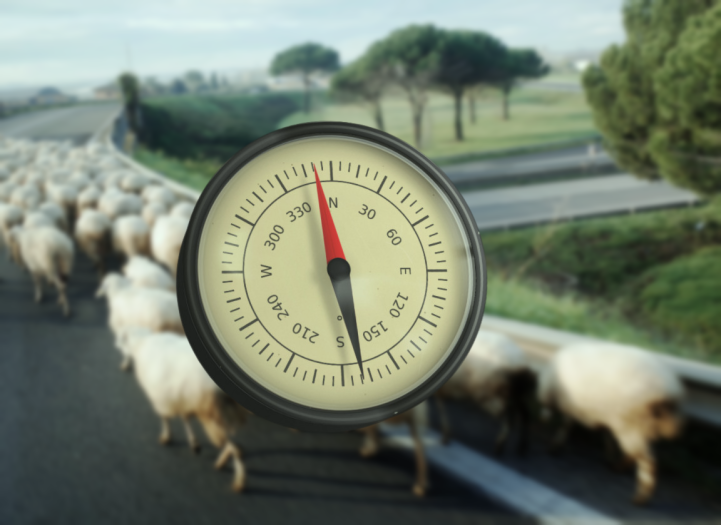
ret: 350,°
